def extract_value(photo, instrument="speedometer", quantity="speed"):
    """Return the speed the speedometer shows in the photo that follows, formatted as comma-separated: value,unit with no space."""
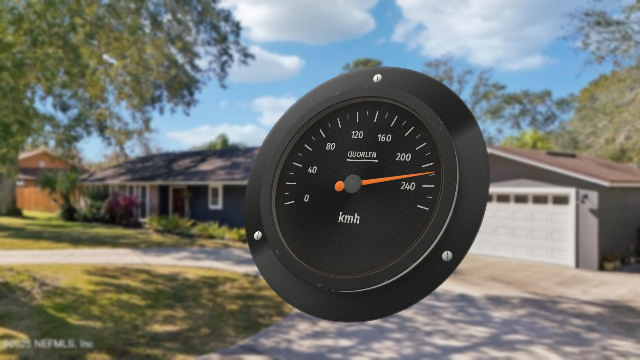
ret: 230,km/h
